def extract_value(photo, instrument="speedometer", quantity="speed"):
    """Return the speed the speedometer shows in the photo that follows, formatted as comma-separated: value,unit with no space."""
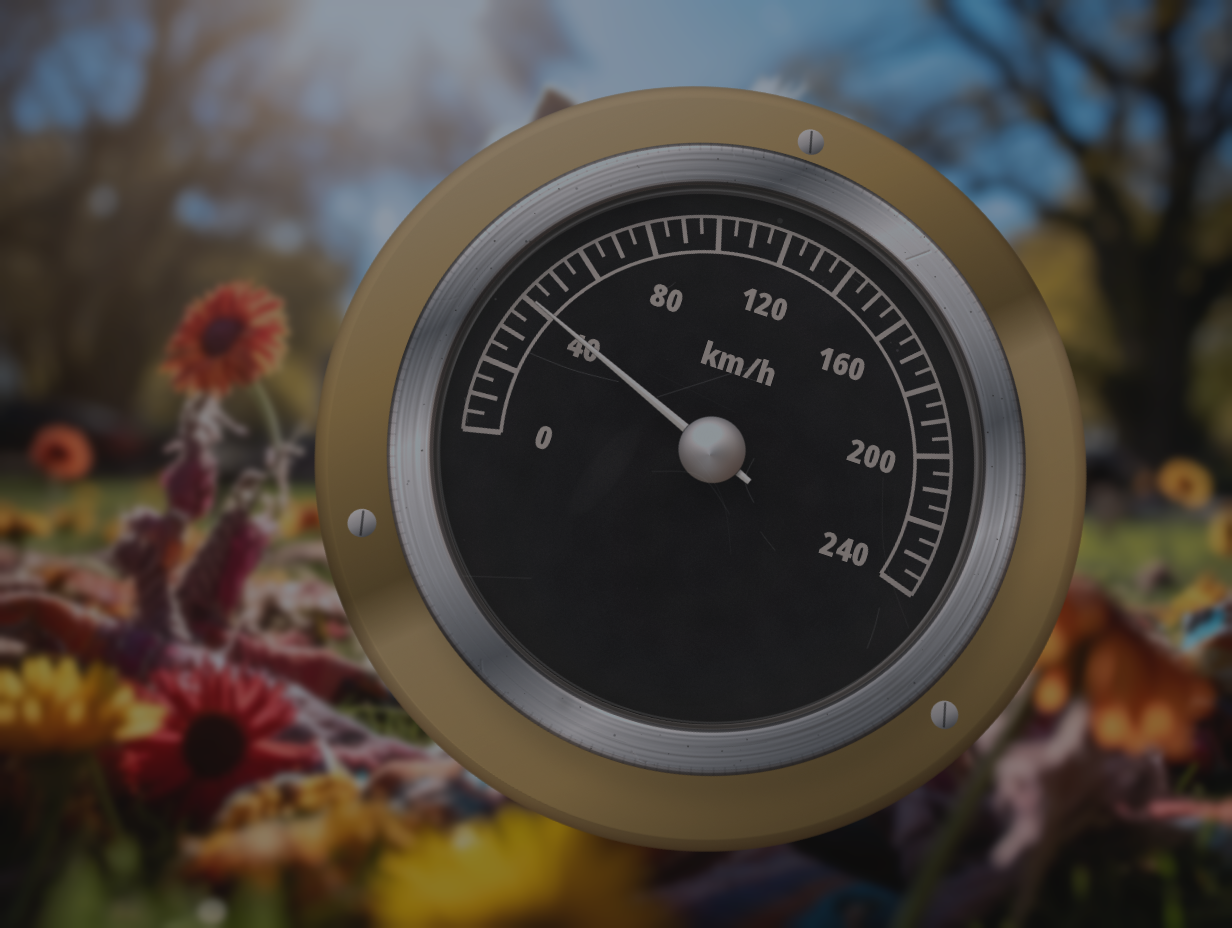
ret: 40,km/h
